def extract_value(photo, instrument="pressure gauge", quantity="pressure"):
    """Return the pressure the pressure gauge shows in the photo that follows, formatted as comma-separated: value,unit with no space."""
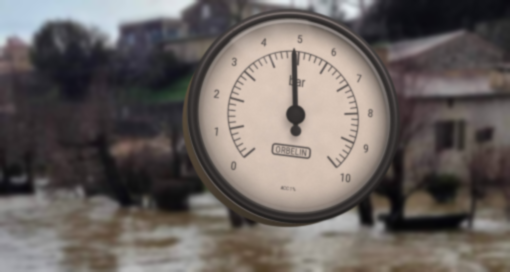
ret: 4.8,bar
